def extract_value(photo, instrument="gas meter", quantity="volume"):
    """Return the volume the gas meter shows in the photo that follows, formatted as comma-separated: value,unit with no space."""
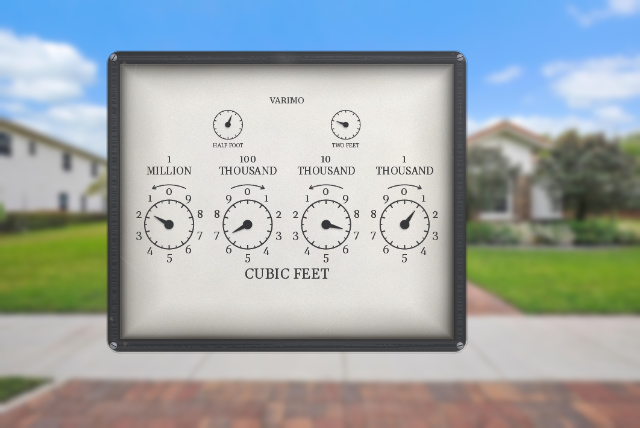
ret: 167100,ft³
